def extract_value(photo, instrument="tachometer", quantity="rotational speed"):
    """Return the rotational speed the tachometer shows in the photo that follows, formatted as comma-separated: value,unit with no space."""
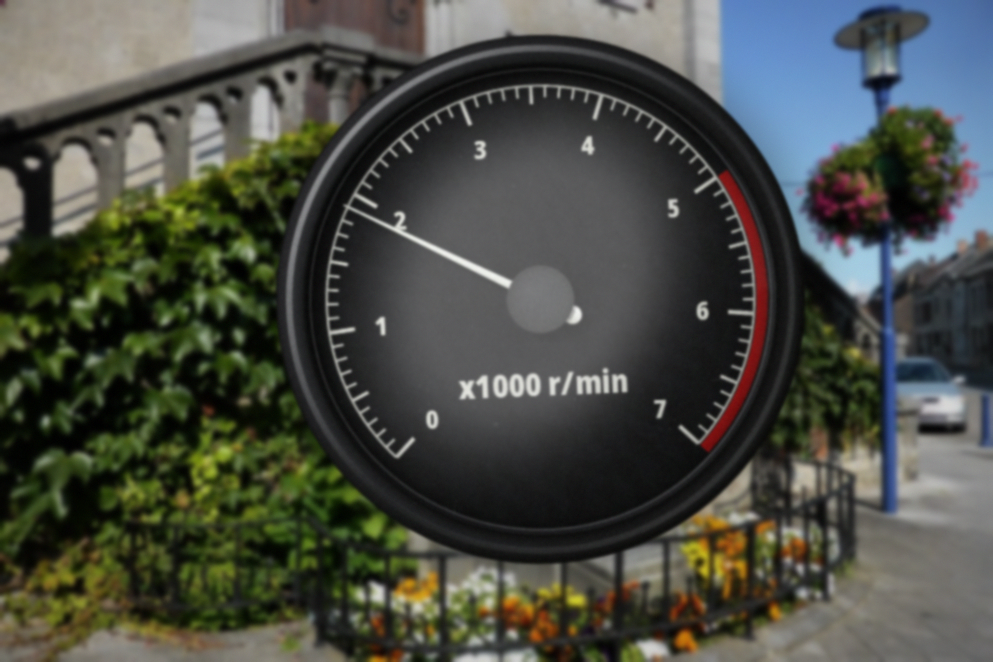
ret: 1900,rpm
